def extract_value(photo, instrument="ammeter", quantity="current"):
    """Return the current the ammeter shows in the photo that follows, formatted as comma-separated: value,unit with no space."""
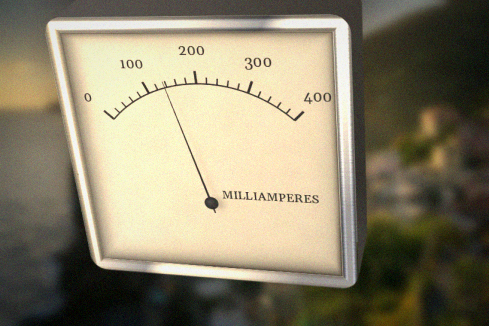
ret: 140,mA
